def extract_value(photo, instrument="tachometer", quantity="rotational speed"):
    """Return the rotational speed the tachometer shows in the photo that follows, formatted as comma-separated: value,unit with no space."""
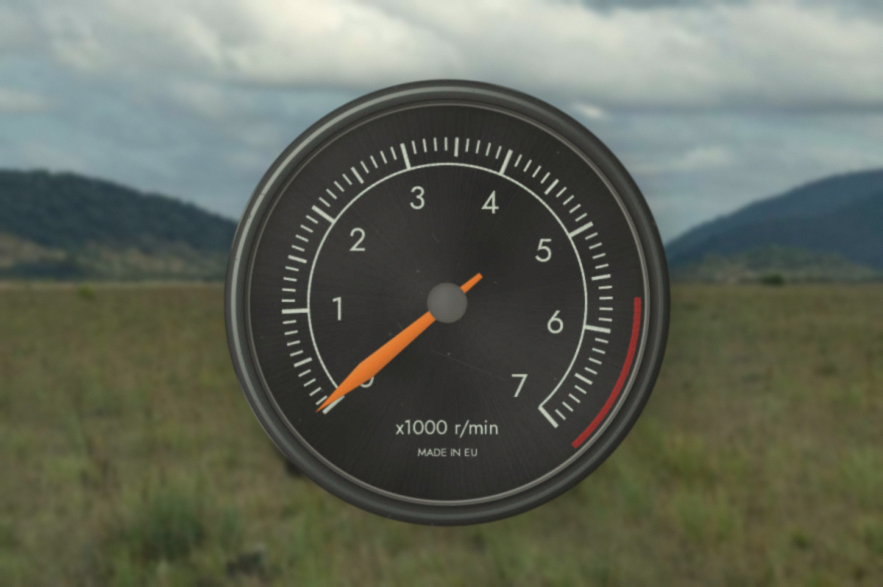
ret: 50,rpm
